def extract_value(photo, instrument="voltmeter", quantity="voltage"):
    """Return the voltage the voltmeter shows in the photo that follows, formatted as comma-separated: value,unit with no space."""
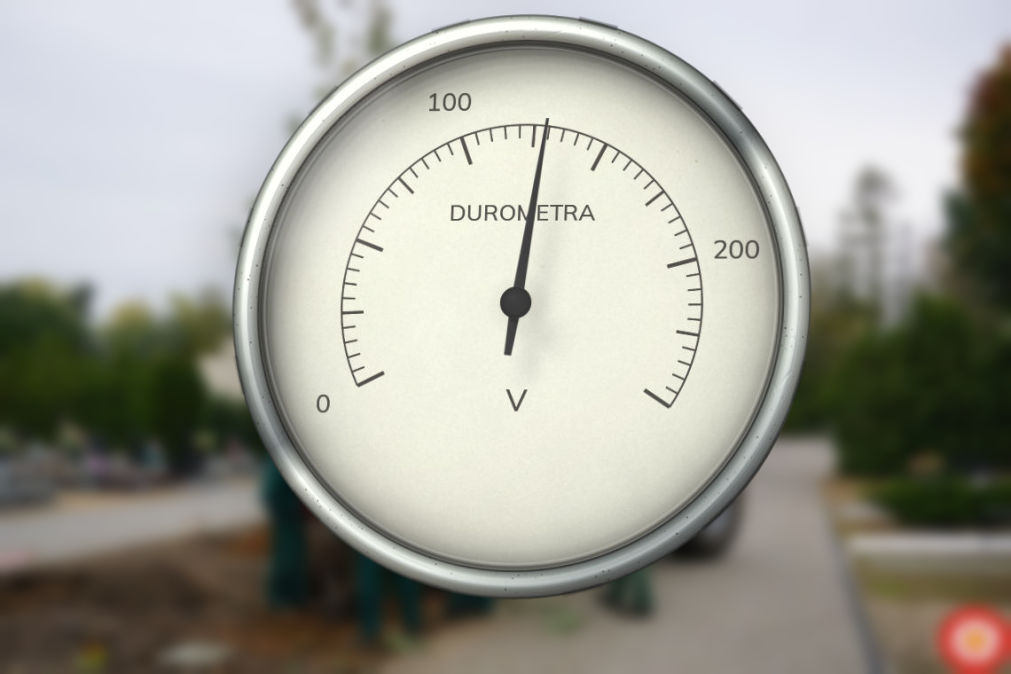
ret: 130,V
